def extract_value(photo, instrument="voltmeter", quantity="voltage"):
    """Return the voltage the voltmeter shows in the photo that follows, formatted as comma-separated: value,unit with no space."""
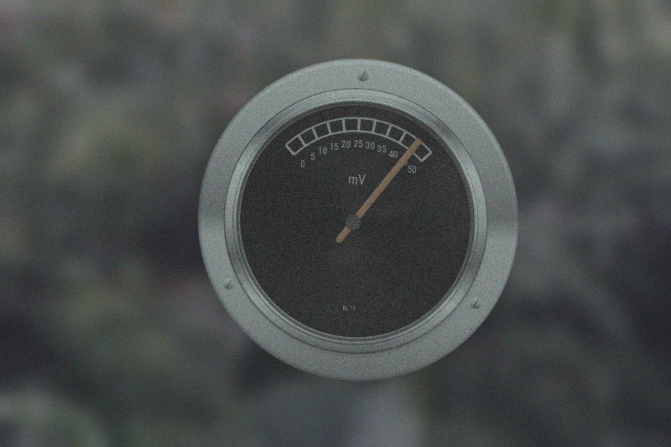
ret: 45,mV
